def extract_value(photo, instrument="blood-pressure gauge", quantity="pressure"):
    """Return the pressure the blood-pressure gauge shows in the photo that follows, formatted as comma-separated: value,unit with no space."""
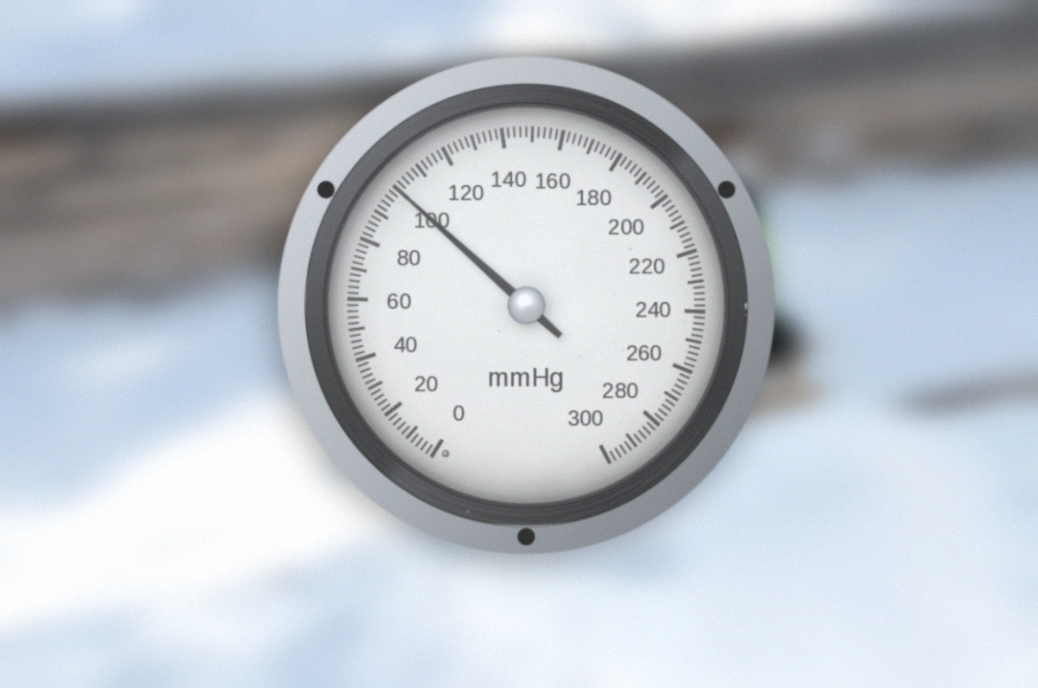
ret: 100,mmHg
